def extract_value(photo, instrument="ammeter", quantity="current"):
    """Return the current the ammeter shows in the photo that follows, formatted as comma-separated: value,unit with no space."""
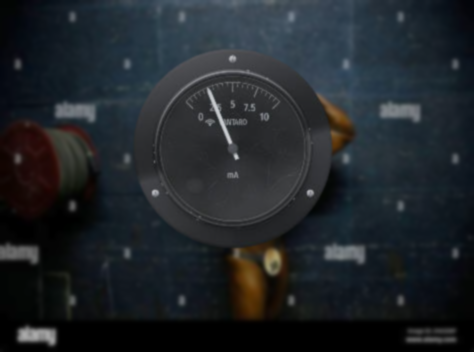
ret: 2.5,mA
